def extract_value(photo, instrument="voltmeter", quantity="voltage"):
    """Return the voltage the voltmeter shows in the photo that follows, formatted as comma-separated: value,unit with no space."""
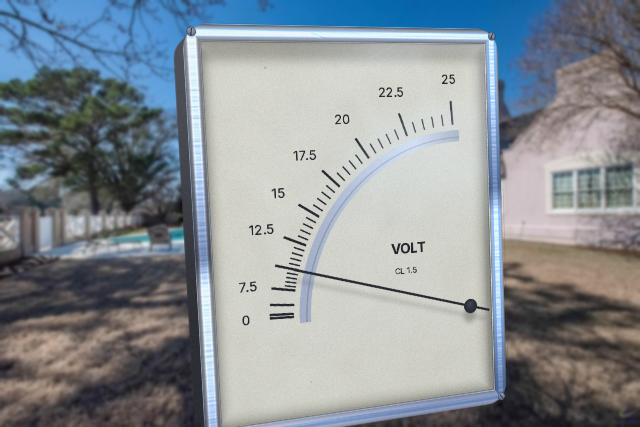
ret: 10,V
